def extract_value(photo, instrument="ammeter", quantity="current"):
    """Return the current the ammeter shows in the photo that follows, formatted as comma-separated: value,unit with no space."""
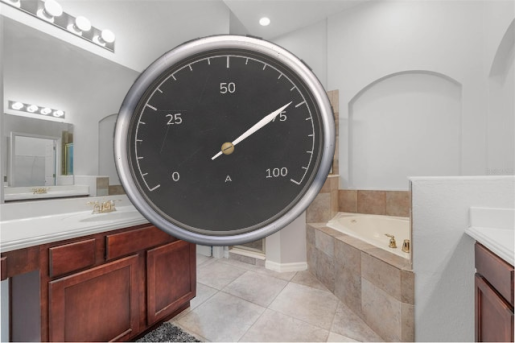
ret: 72.5,A
